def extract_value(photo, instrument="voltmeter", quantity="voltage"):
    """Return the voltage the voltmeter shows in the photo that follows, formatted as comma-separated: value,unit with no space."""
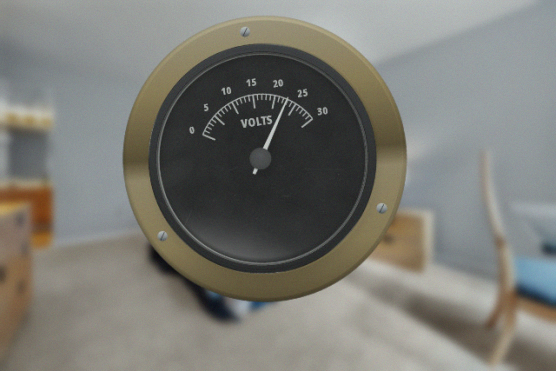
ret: 23,V
